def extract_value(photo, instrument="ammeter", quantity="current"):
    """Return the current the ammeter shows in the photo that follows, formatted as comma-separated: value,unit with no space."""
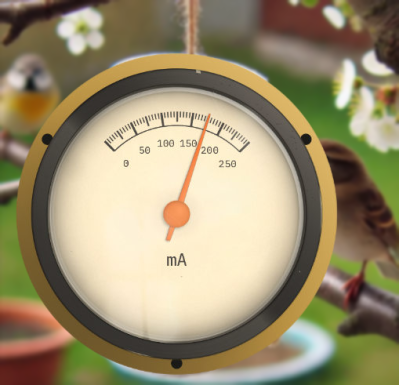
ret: 175,mA
